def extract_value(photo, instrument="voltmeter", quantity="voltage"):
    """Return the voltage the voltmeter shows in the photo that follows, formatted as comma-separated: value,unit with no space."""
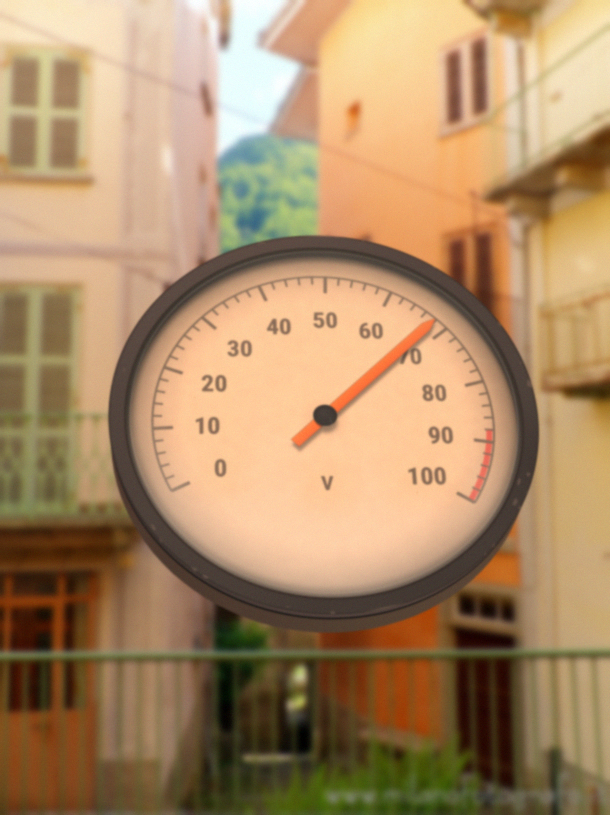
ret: 68,V
